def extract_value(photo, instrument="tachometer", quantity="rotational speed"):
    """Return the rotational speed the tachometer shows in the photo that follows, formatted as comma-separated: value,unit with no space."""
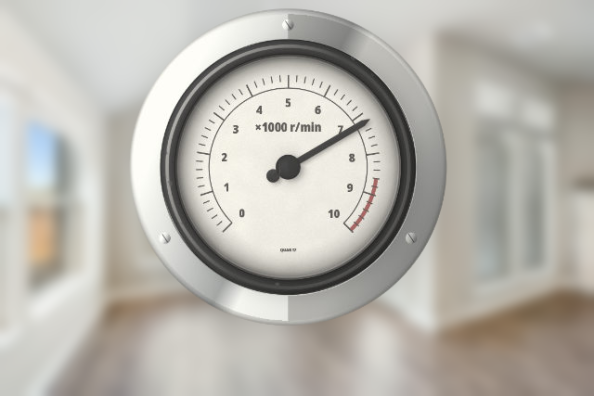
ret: 7200,rpm
